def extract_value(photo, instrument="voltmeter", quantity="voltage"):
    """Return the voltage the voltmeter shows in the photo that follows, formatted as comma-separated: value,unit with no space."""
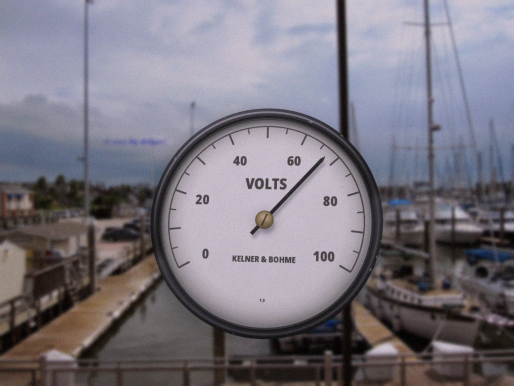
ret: 67.5,V
